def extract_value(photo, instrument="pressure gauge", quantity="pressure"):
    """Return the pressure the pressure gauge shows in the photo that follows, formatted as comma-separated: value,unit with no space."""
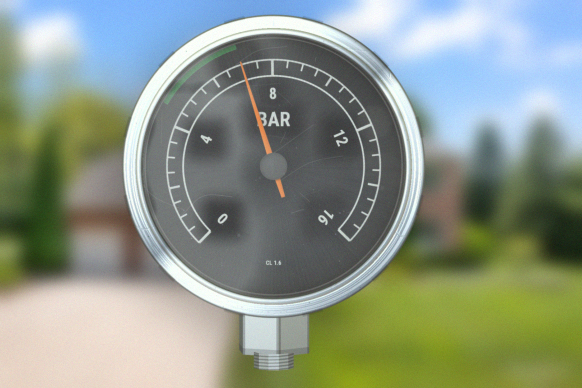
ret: 7,bar
